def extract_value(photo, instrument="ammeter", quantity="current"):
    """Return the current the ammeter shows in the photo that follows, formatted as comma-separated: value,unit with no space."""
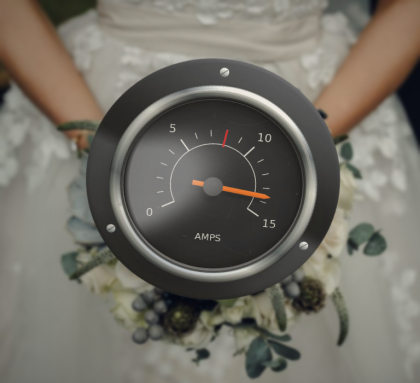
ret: 13.5,A
